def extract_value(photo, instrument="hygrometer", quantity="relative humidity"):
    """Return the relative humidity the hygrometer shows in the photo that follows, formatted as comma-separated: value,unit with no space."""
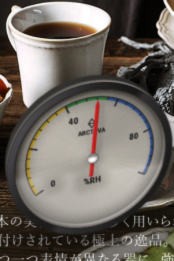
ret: 52,%
